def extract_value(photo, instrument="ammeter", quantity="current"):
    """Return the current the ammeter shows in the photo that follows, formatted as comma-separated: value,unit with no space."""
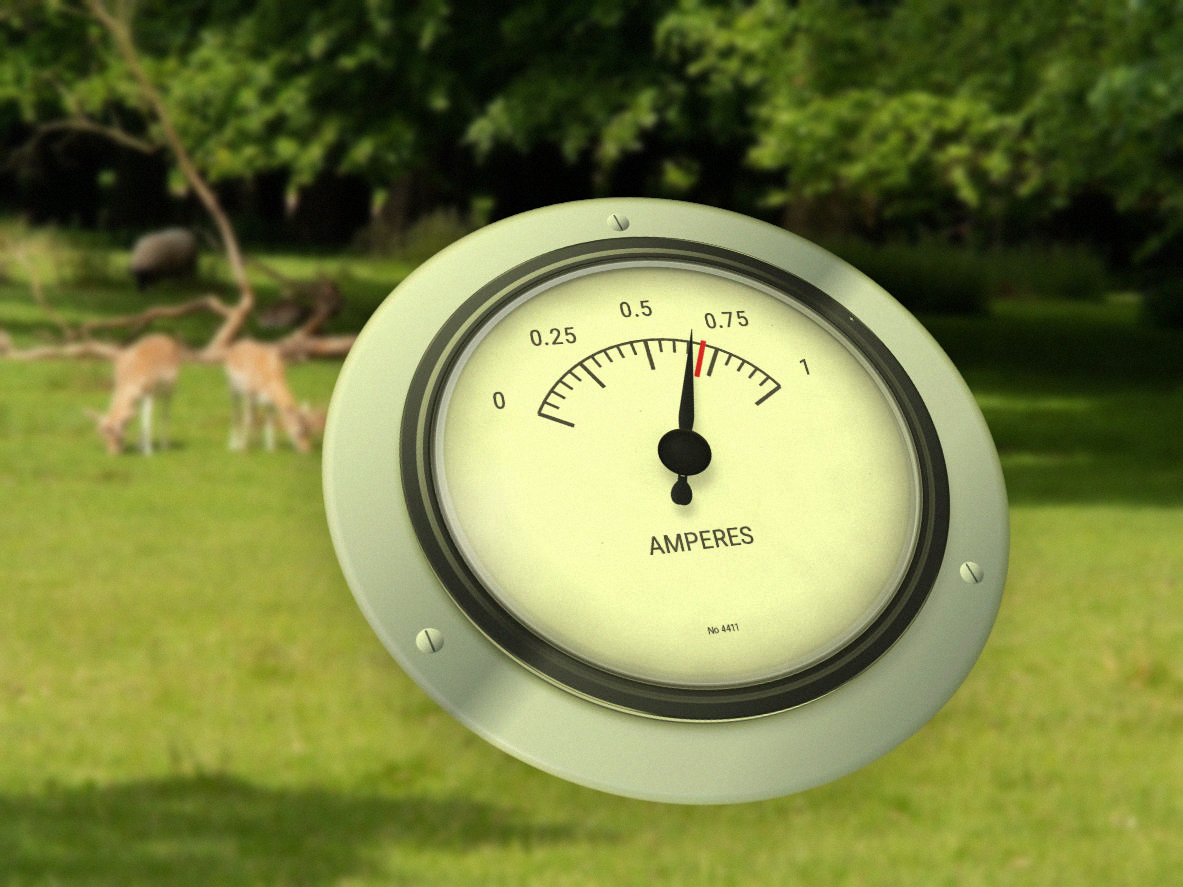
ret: 0.65,A
